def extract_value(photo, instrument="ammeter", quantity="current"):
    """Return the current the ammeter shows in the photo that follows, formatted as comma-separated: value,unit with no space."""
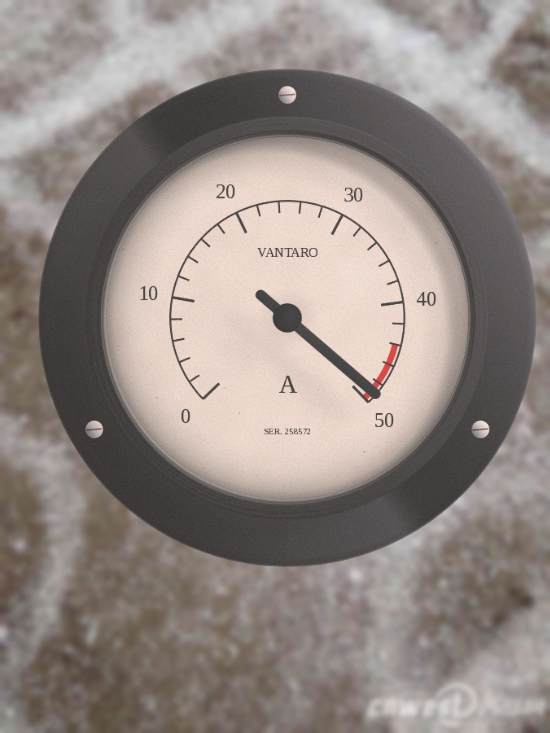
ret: 49,A
